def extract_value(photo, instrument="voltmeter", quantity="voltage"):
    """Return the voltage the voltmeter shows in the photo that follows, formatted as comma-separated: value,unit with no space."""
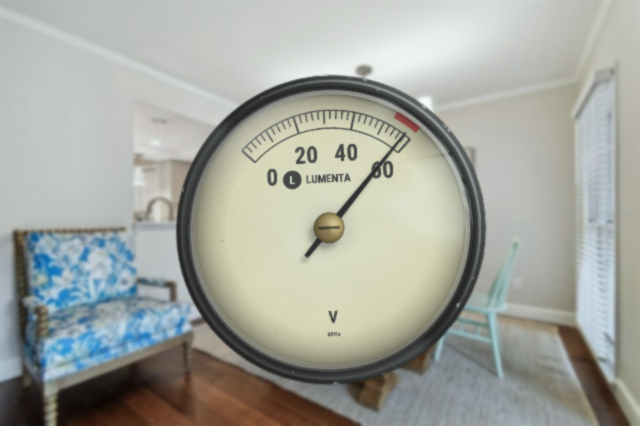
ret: 58,V
